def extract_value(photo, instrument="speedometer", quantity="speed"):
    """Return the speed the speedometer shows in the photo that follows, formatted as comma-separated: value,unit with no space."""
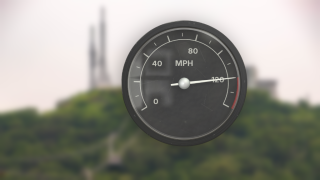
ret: 120,mph
